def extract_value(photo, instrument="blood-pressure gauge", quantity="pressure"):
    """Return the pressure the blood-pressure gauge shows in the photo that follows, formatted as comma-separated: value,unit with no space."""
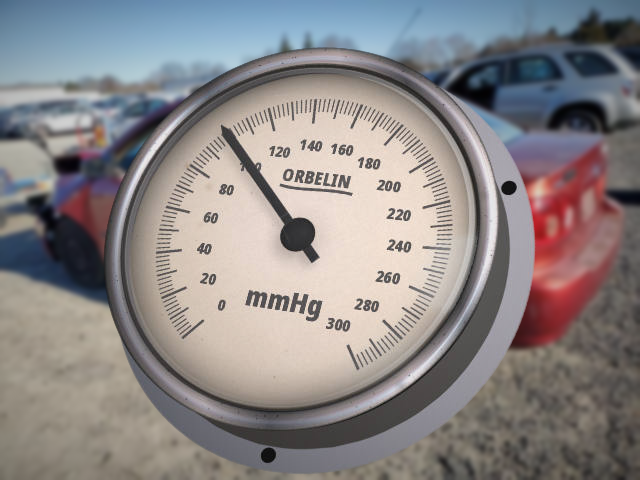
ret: 100,mmHg
